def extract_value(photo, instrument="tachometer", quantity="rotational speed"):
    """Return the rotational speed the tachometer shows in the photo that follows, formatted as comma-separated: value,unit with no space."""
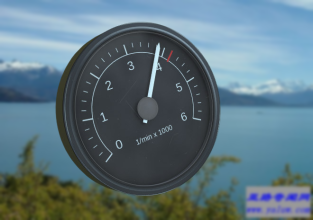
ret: 3800,rpm
